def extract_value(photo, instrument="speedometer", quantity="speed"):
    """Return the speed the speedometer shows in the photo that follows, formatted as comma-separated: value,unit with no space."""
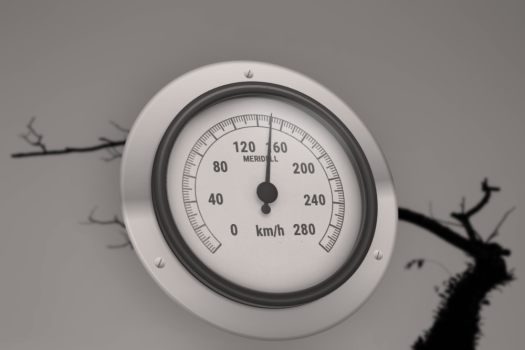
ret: 150,km/h
